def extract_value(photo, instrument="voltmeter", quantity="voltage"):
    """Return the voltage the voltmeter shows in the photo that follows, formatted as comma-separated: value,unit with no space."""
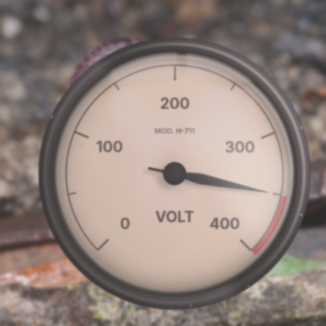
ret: 350,V
